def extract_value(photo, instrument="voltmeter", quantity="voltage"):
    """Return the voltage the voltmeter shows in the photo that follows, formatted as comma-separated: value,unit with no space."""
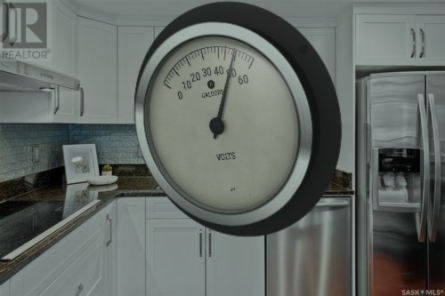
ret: 50,V
